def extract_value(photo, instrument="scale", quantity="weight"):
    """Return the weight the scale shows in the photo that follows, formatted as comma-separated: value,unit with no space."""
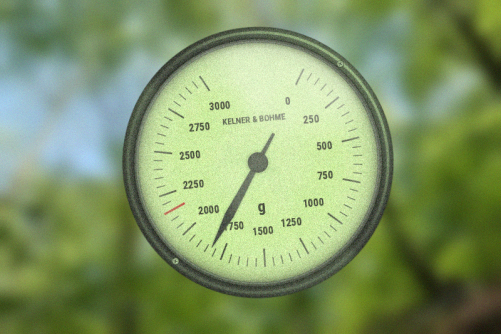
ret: 1825,g
